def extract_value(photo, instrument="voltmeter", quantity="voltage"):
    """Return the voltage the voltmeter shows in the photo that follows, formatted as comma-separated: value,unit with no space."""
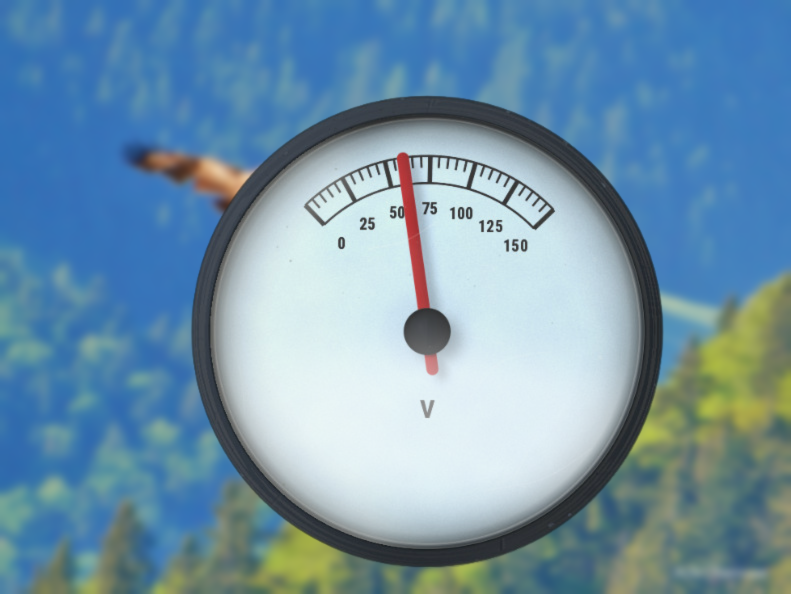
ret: 60,V
